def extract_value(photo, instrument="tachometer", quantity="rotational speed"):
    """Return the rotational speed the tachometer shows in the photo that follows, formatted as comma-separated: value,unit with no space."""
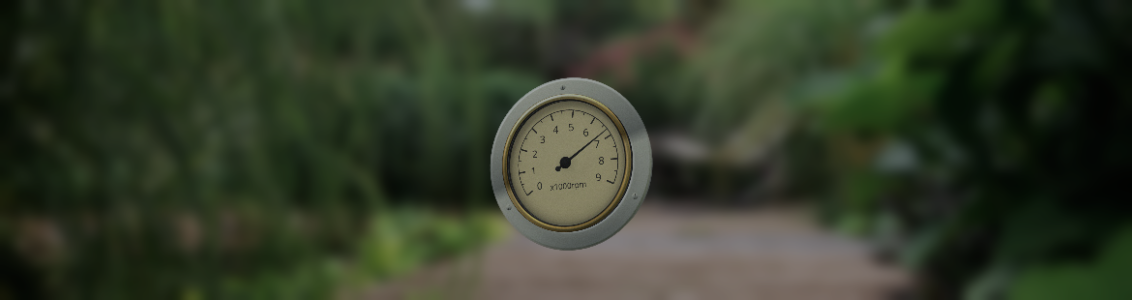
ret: 6750,rpm
